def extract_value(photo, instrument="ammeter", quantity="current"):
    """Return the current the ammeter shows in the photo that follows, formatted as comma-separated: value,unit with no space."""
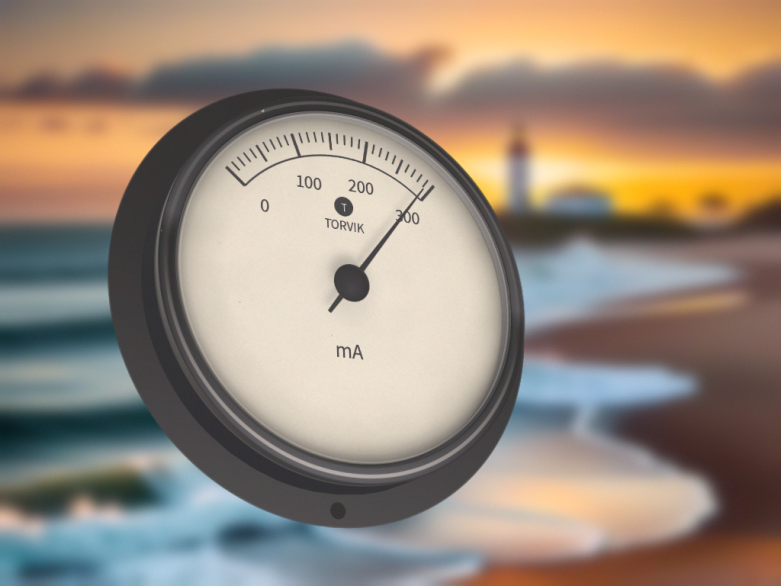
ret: 290,mA
